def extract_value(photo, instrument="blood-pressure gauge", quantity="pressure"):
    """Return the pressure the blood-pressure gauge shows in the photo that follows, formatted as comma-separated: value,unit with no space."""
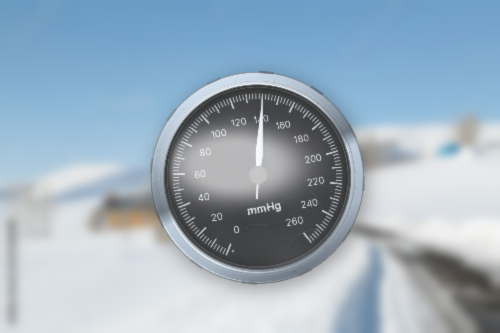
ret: 140,mmHg
